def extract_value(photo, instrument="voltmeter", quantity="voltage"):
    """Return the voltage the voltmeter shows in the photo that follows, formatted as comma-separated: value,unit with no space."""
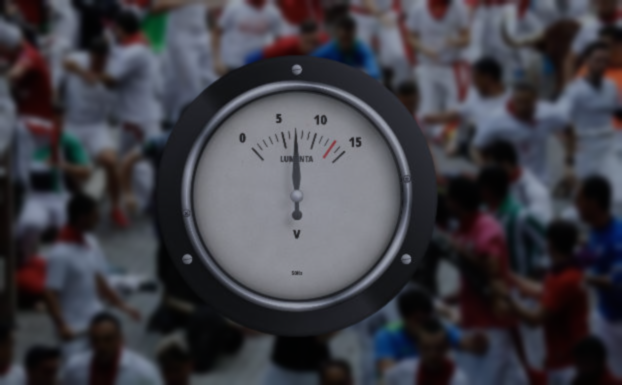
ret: 7,V
